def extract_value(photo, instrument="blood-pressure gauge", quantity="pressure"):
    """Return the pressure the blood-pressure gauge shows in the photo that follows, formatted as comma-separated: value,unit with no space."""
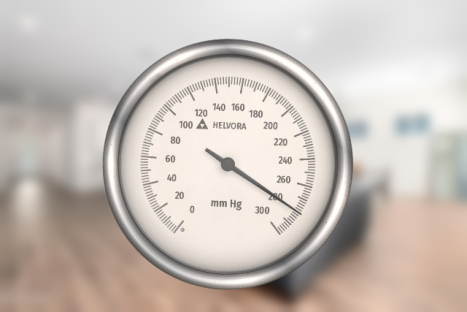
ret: 280,mmHg
